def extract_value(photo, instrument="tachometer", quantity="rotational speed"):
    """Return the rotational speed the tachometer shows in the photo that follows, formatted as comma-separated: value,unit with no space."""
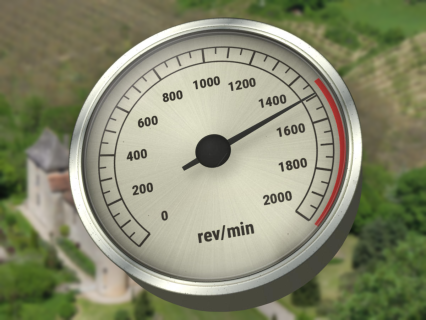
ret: 1500,rpm
